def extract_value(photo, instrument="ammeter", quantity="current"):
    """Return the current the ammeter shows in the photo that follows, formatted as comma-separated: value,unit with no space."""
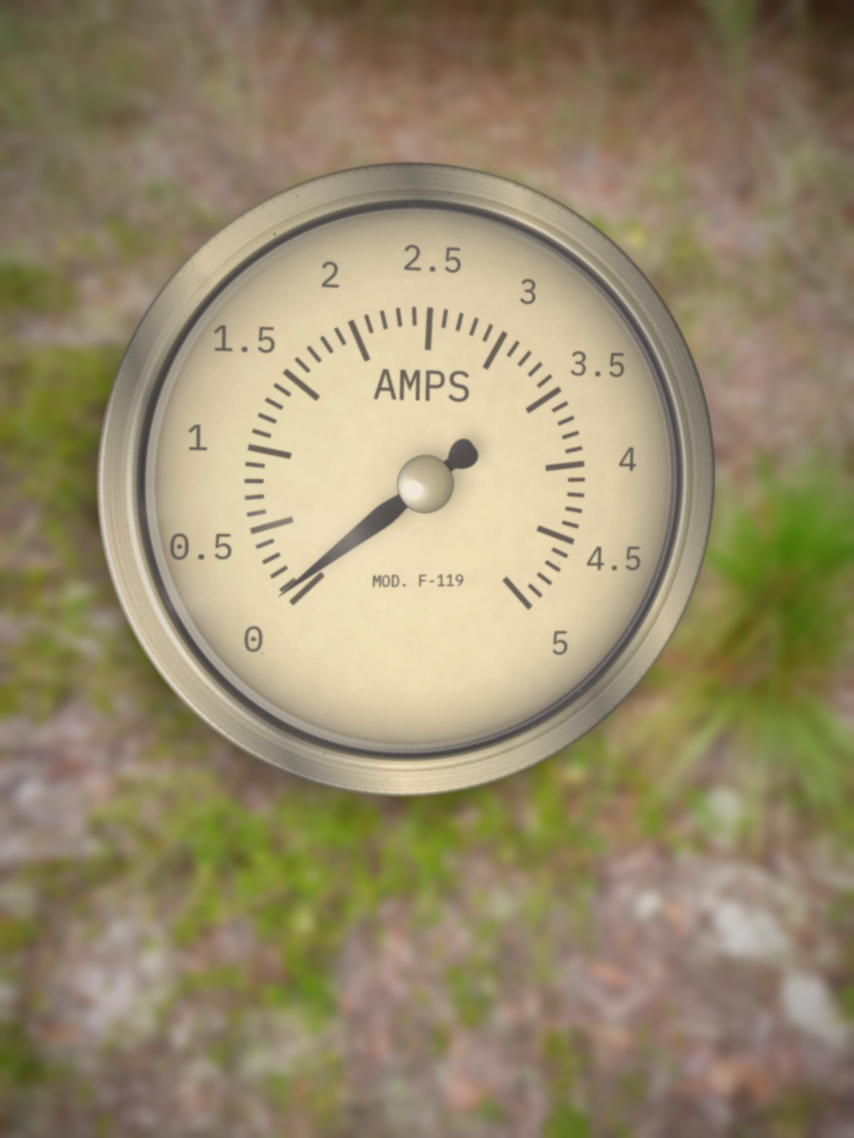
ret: 0.1,A
